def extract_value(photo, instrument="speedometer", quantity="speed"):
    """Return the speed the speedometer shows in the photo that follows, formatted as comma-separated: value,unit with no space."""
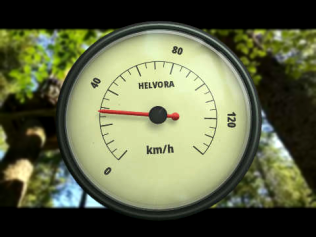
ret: 27.5,km/h
